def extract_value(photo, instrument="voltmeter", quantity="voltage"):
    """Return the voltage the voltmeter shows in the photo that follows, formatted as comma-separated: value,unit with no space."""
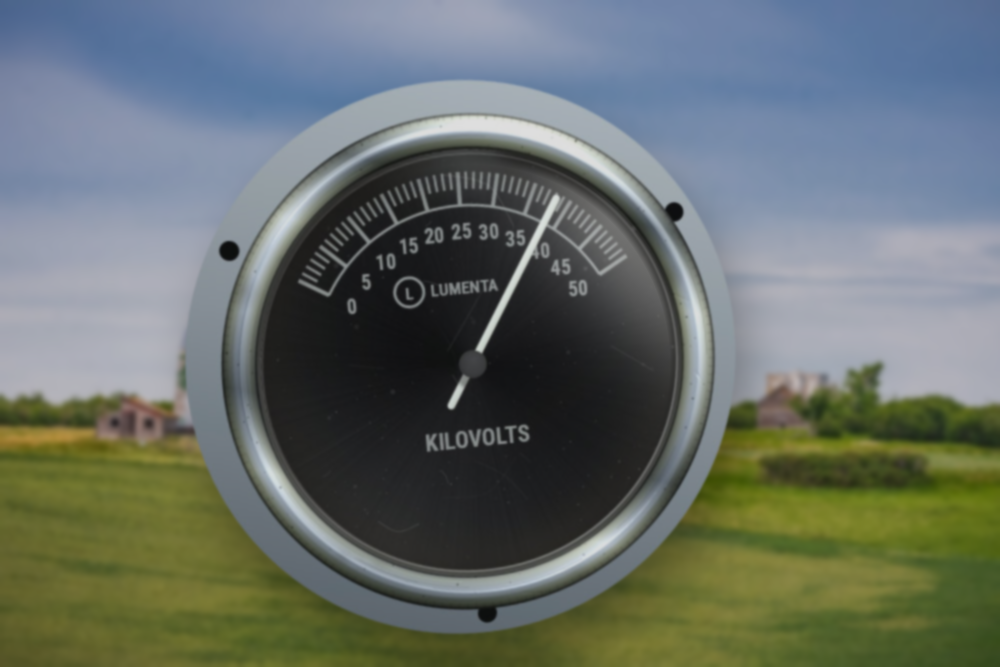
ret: 38,kV
